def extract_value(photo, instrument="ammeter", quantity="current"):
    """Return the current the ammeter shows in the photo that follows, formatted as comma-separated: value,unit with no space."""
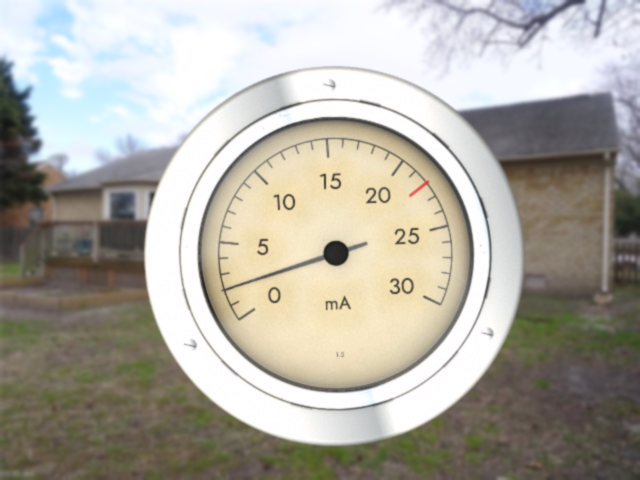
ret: 2,mA
